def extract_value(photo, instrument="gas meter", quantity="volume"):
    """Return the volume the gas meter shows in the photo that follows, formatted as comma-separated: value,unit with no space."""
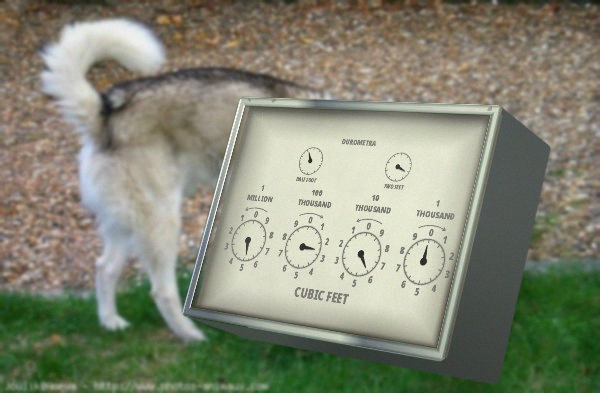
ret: 526000,ft³
